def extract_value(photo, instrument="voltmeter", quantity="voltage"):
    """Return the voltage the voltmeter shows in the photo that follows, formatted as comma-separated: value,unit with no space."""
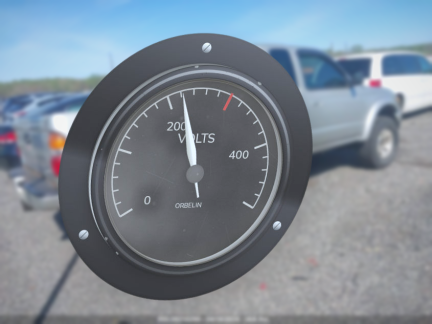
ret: 220,V
